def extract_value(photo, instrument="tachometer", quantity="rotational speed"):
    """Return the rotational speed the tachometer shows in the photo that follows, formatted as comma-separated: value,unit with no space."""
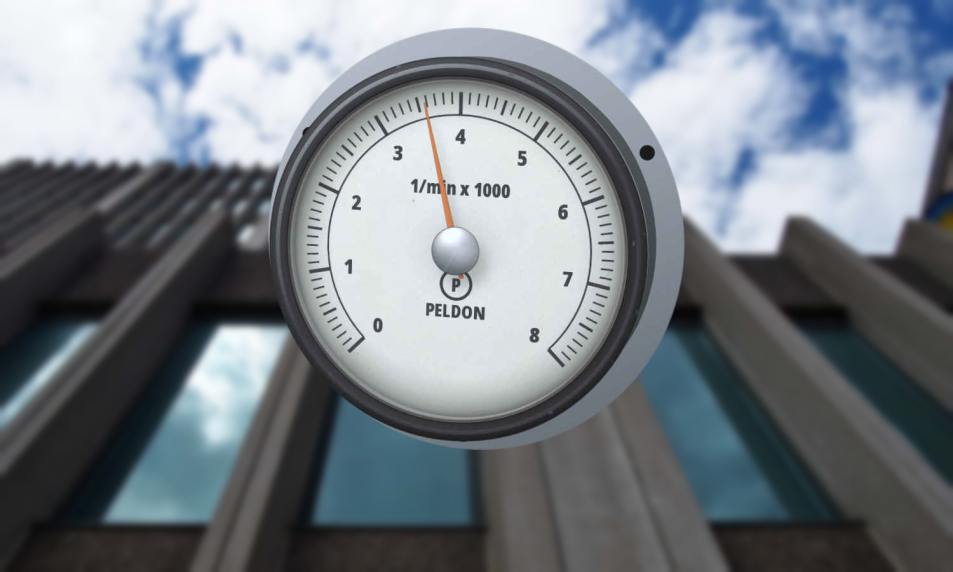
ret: 3600,rpm
